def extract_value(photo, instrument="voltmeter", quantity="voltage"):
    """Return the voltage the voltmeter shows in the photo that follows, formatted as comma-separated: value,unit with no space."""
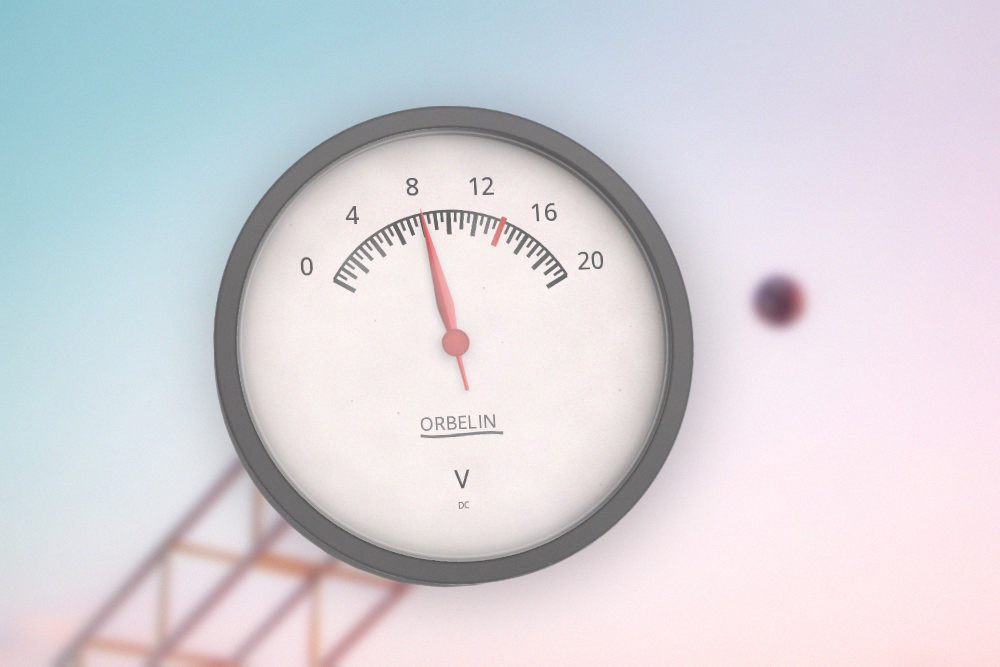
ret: 8,V
